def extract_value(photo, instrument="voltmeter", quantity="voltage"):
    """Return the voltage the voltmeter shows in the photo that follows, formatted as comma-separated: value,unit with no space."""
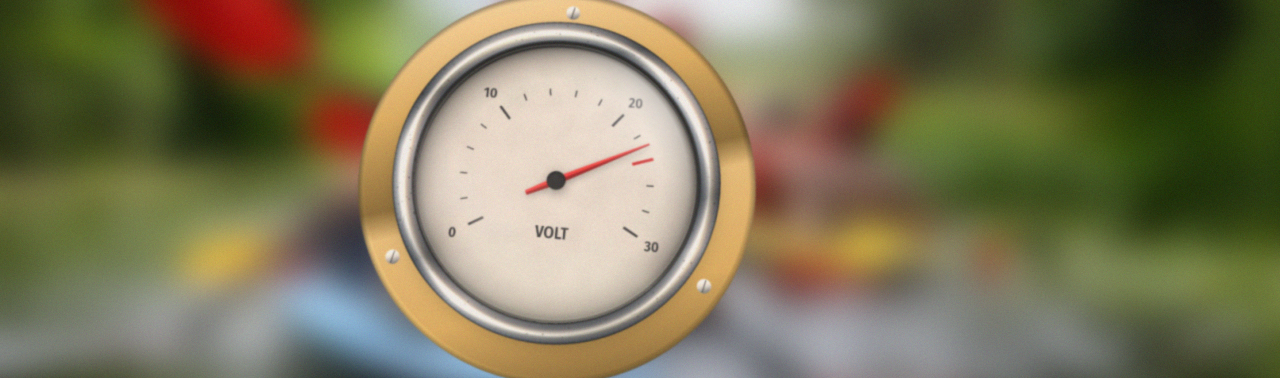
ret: 23,V
